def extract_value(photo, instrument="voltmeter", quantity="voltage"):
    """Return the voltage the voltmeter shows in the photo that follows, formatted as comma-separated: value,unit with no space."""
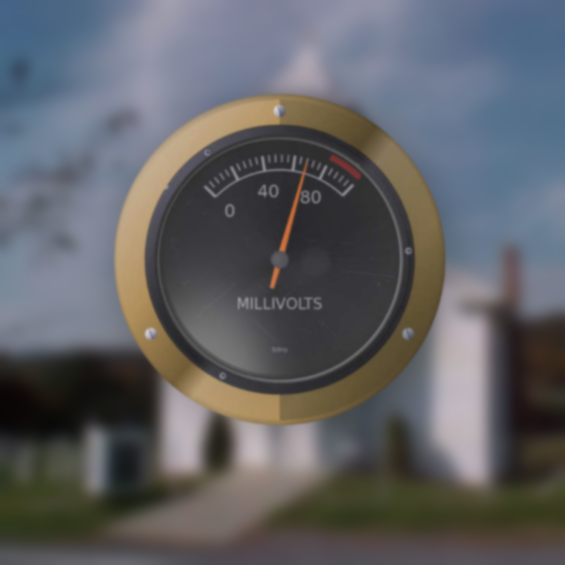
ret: 68,mV
